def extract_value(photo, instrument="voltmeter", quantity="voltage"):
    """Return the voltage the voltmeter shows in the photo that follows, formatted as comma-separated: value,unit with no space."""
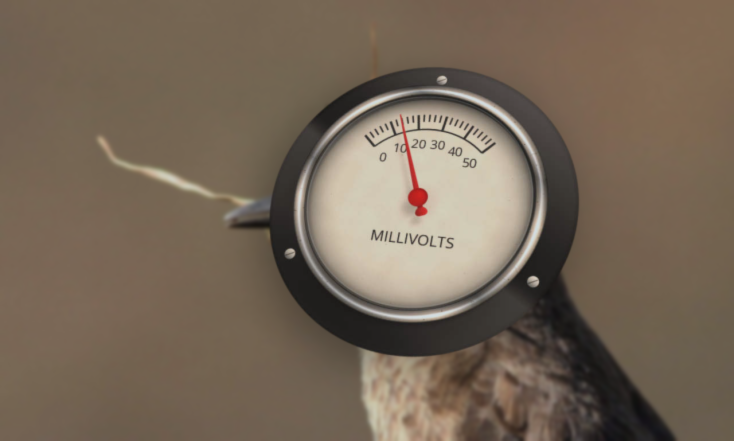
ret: 14,mV
